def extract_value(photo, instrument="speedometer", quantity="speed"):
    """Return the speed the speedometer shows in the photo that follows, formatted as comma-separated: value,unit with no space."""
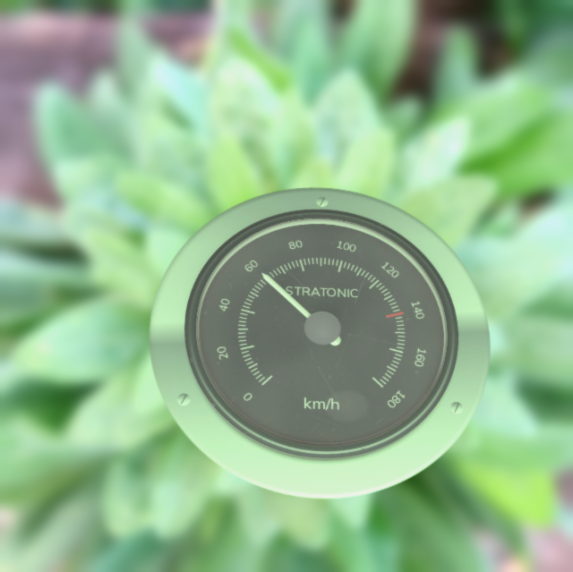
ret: 60,km/h
